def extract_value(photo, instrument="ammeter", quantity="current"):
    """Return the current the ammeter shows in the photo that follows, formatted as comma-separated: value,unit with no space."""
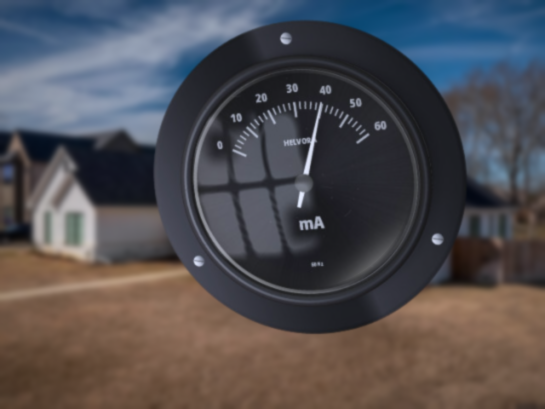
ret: 40,mA
